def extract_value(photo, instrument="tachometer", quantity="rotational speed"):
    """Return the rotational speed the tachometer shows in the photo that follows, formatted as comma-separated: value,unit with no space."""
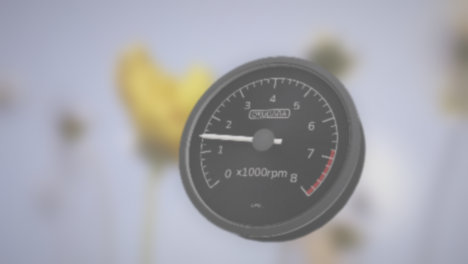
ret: 1400,rpm
